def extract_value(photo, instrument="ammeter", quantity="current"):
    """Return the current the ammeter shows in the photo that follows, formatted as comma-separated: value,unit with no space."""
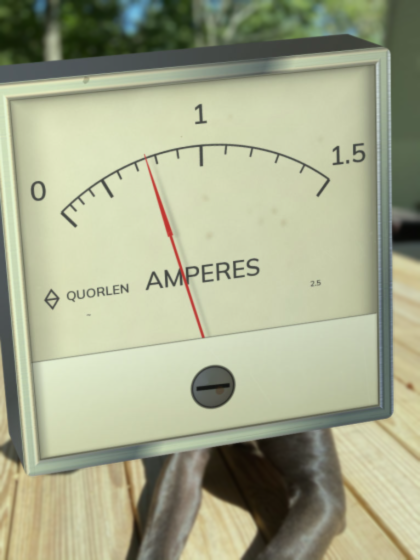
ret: 0.75,A
